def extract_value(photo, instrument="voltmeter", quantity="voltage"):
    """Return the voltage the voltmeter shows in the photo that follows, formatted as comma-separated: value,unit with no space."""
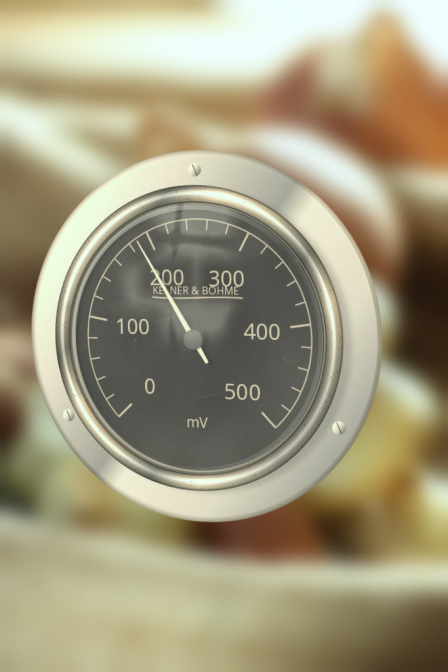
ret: 190,mV
